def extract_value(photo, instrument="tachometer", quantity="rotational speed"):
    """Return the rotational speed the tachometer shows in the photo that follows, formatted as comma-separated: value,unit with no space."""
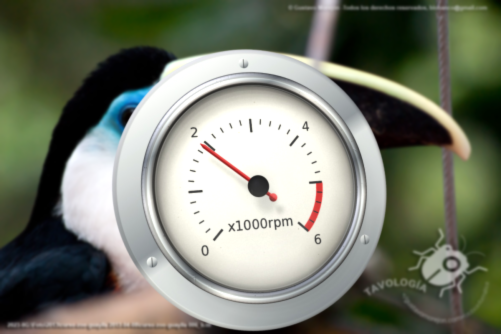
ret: 1900,rpm
